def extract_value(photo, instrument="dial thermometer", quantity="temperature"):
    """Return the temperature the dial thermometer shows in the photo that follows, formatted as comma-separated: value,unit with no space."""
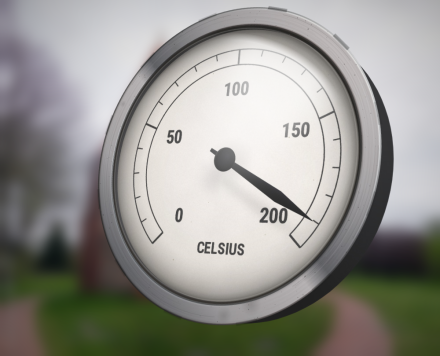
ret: 190,°C
